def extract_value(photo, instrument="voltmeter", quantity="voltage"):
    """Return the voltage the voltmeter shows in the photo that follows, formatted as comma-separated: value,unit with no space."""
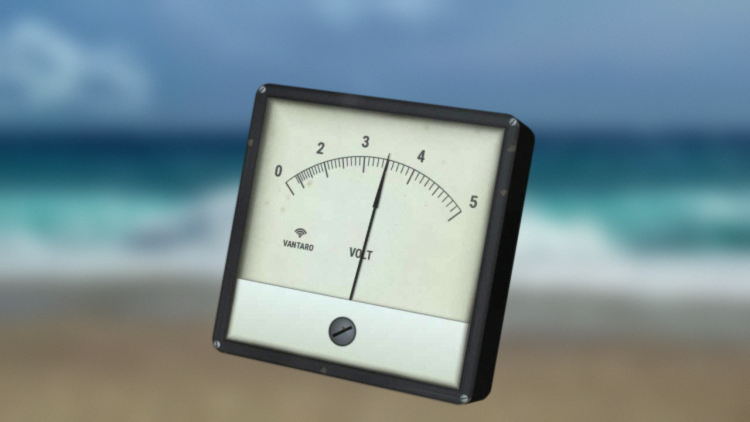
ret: 3.5,V
